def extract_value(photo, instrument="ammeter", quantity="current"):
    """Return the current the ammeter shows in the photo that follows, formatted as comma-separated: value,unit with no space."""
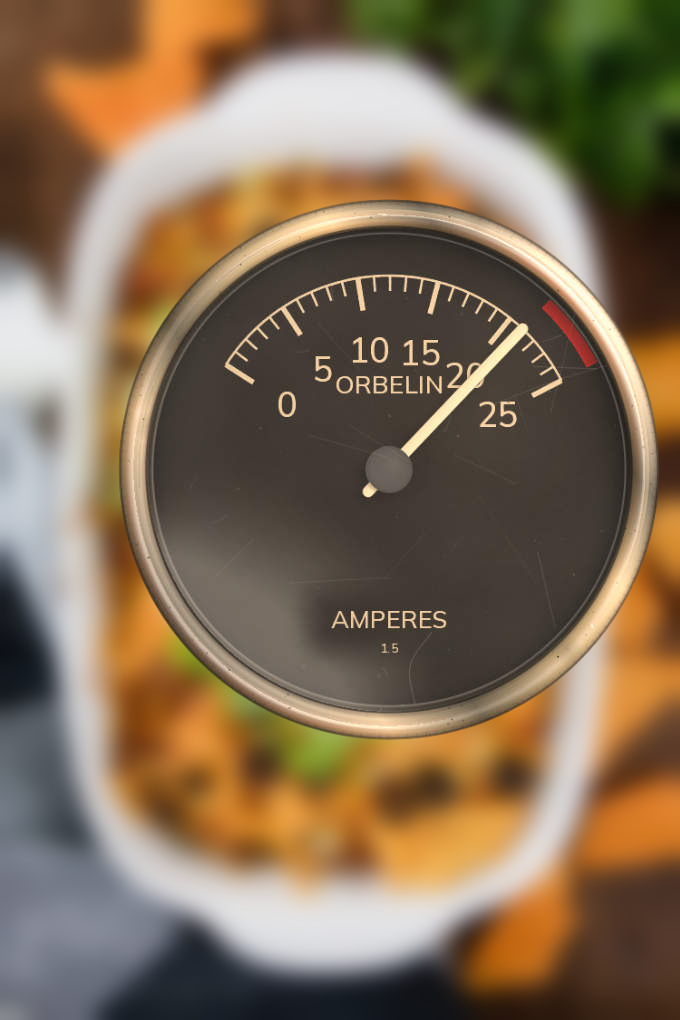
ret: 21,A
